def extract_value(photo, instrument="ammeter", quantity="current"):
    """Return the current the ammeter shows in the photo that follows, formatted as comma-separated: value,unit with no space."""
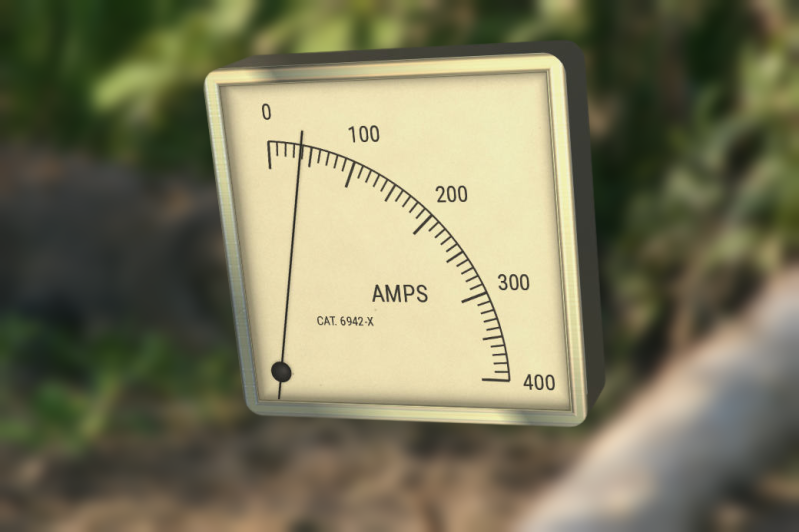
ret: 40,A
